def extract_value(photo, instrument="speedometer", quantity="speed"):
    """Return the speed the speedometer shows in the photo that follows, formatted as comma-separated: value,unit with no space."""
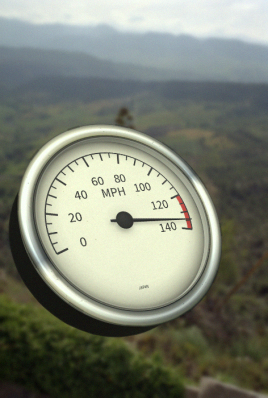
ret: 135,mph
